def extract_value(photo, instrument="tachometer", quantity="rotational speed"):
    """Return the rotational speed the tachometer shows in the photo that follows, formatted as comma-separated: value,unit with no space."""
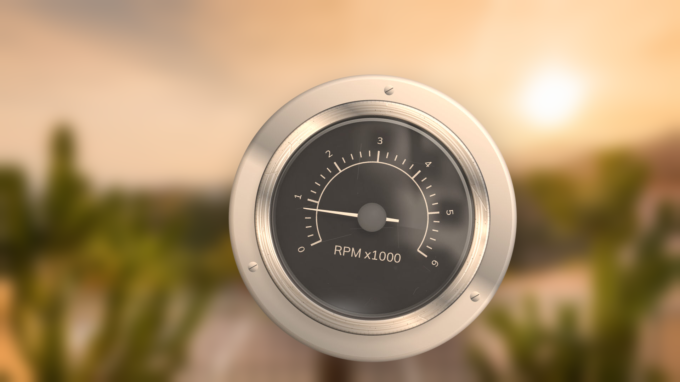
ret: 800,rpm
